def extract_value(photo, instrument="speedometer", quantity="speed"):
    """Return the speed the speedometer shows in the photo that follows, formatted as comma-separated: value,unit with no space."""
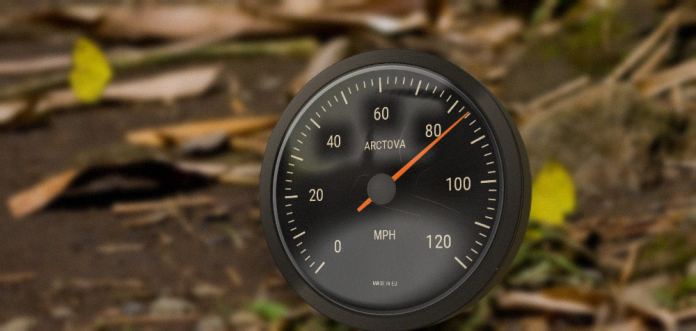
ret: 84,mph
